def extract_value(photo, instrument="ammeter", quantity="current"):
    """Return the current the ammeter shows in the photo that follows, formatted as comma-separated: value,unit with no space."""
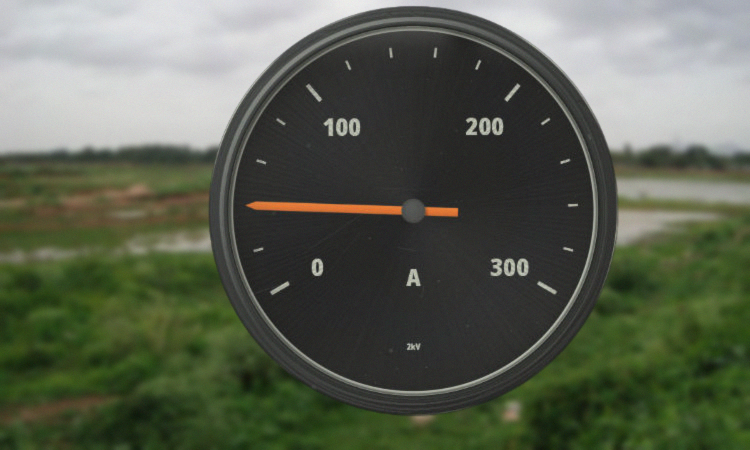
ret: 40,A
